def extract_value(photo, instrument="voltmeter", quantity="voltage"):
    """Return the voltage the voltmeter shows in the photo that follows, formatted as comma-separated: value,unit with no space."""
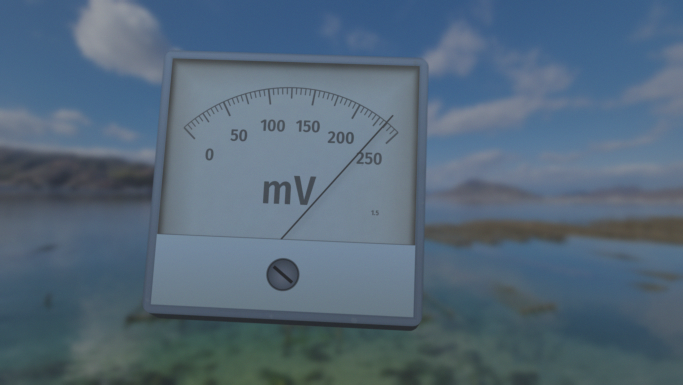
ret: 235,mV
